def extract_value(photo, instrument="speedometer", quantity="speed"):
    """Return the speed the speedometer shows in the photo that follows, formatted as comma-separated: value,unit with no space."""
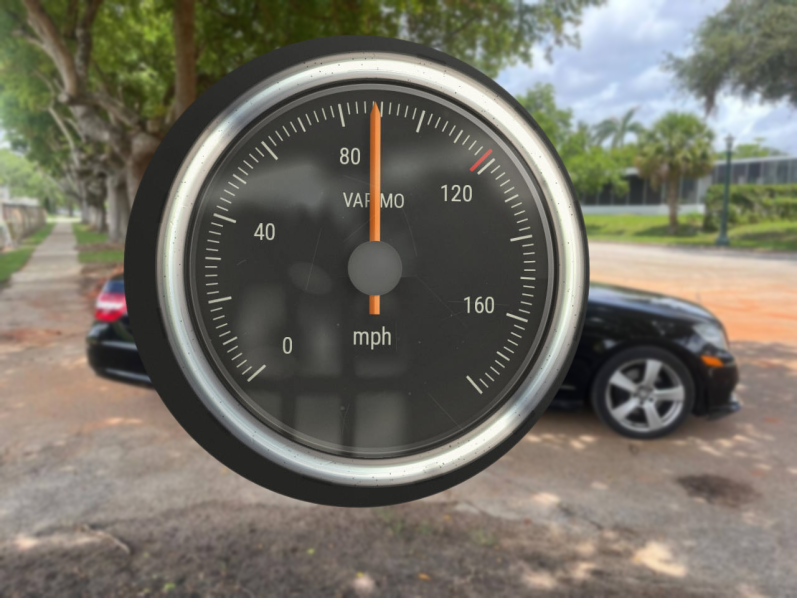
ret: 88,mph
